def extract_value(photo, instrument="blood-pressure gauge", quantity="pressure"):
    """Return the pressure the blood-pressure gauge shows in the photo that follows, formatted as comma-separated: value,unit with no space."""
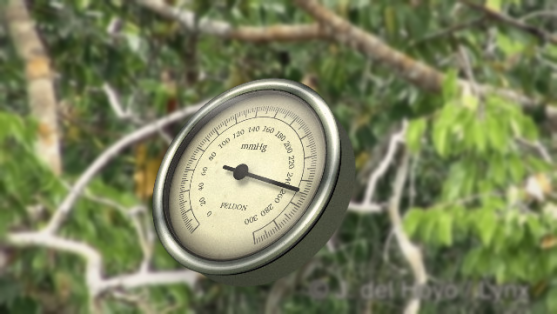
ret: 250,mmHg
